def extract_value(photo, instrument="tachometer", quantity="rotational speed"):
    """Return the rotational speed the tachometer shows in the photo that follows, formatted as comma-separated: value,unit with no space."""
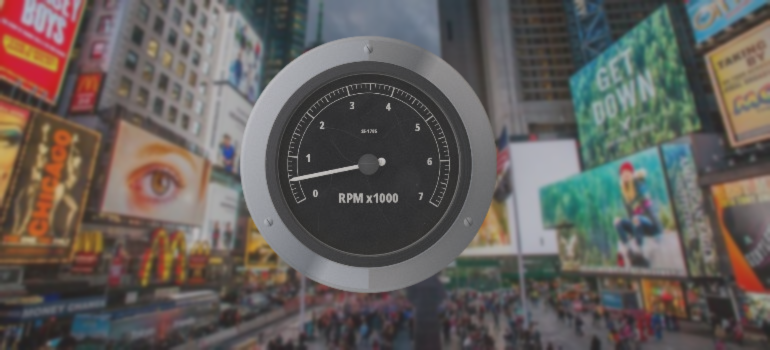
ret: 500,rpm
